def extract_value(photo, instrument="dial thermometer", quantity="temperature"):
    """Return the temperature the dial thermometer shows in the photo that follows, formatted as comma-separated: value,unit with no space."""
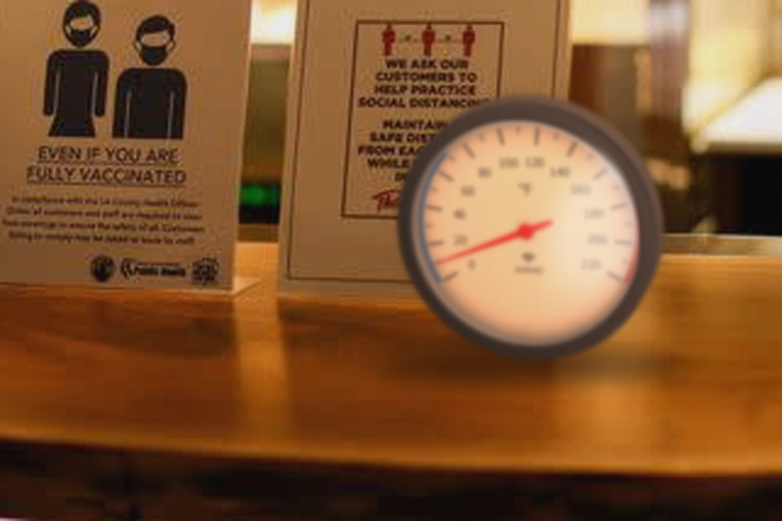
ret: 10,°F
